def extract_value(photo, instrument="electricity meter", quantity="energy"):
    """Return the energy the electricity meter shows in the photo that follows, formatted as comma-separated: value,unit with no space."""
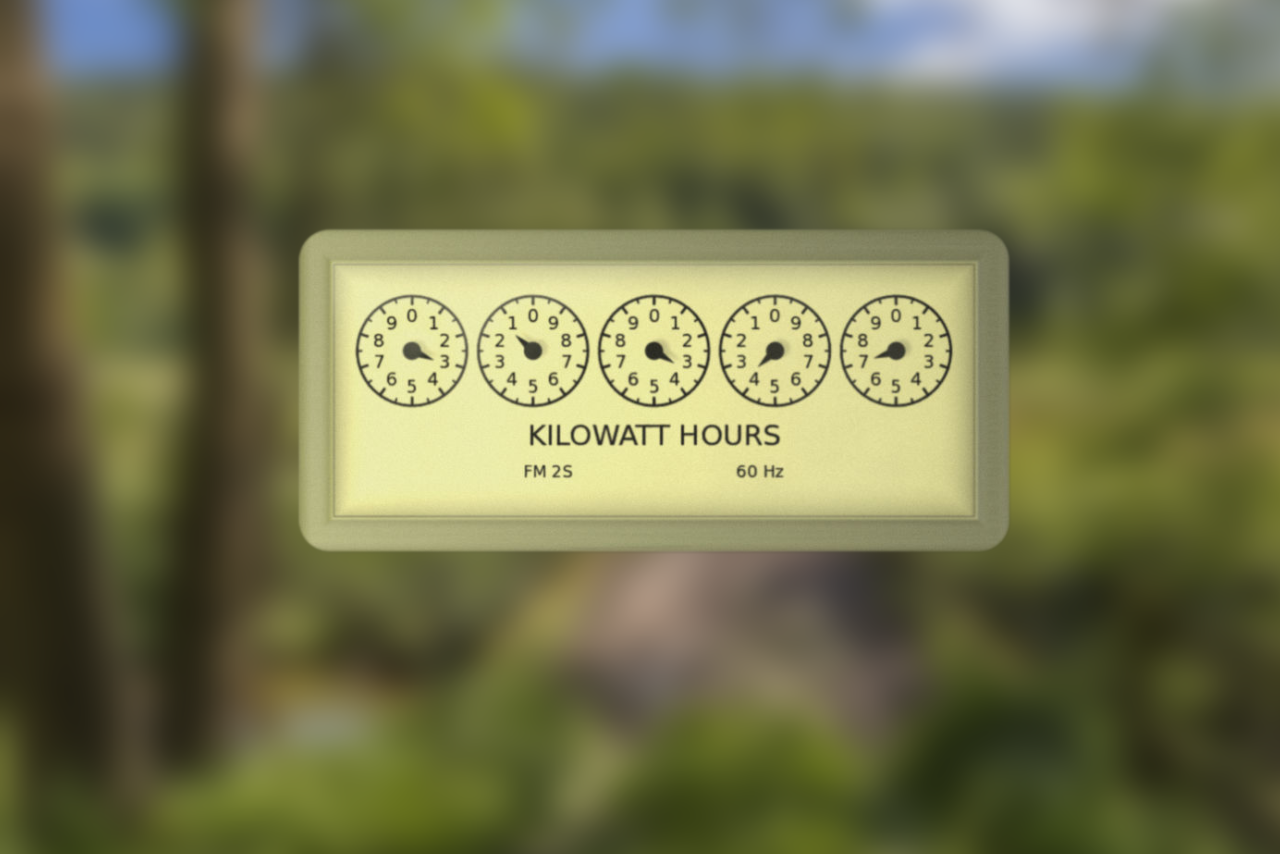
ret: 31337,kWh
